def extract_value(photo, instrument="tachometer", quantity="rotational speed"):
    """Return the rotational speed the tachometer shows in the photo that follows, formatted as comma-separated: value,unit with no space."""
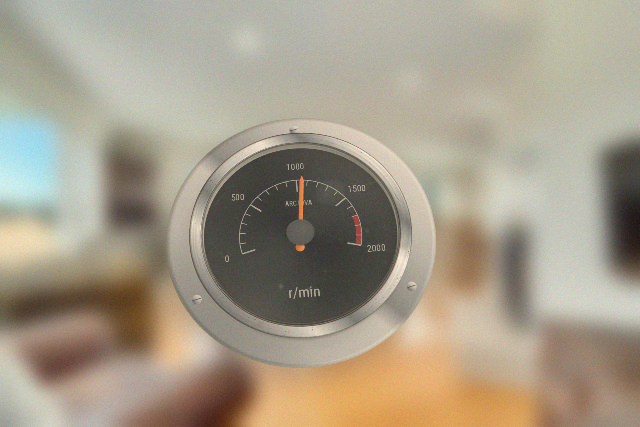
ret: 1050,rpm
